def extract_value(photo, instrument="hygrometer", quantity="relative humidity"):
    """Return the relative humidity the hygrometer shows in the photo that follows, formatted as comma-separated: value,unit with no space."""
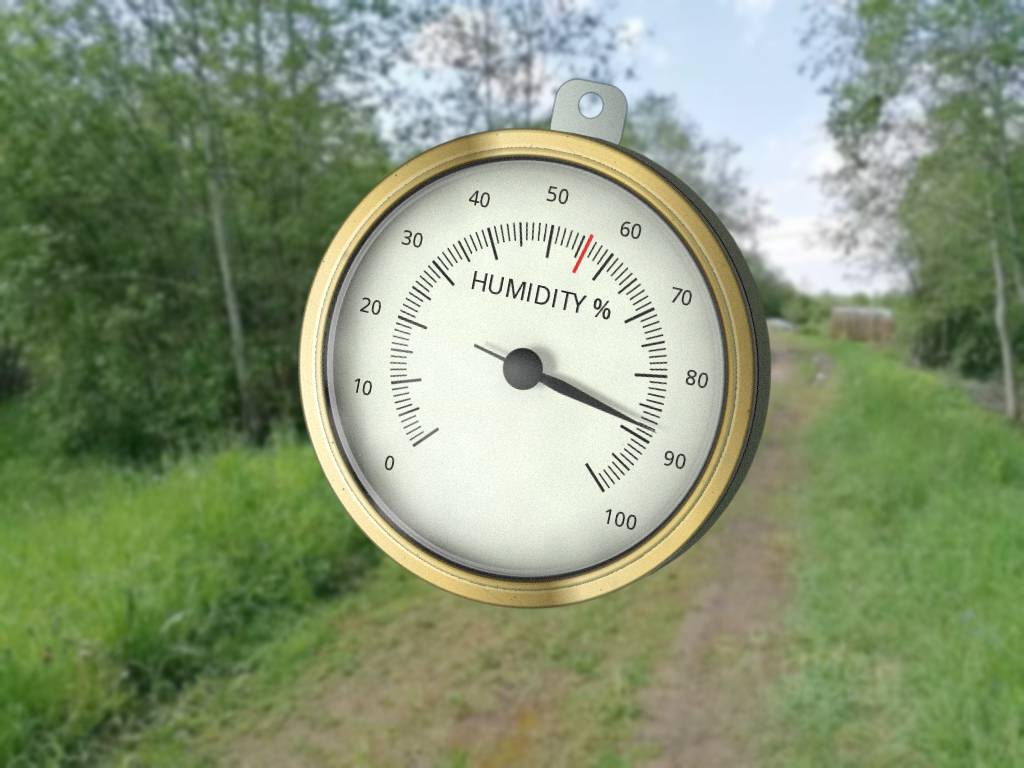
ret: 88,%
